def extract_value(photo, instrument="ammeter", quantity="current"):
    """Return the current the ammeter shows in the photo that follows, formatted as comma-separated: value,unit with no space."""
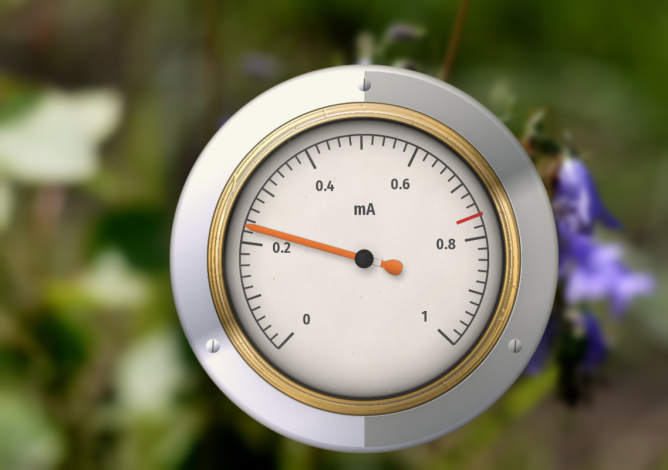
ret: 0.23,mA
